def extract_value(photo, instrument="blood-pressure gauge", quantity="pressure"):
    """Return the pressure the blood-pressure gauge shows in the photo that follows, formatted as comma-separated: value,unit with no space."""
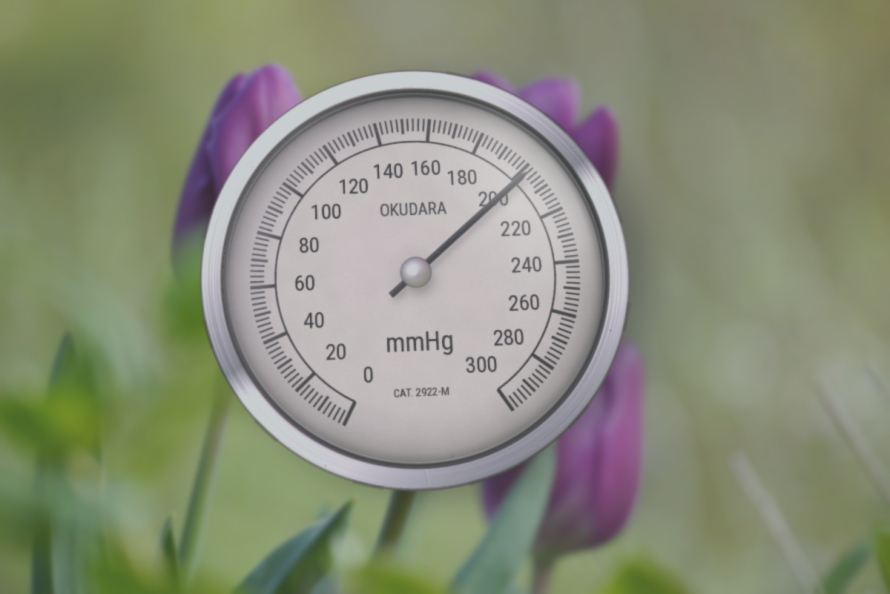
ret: 202,mmHg
